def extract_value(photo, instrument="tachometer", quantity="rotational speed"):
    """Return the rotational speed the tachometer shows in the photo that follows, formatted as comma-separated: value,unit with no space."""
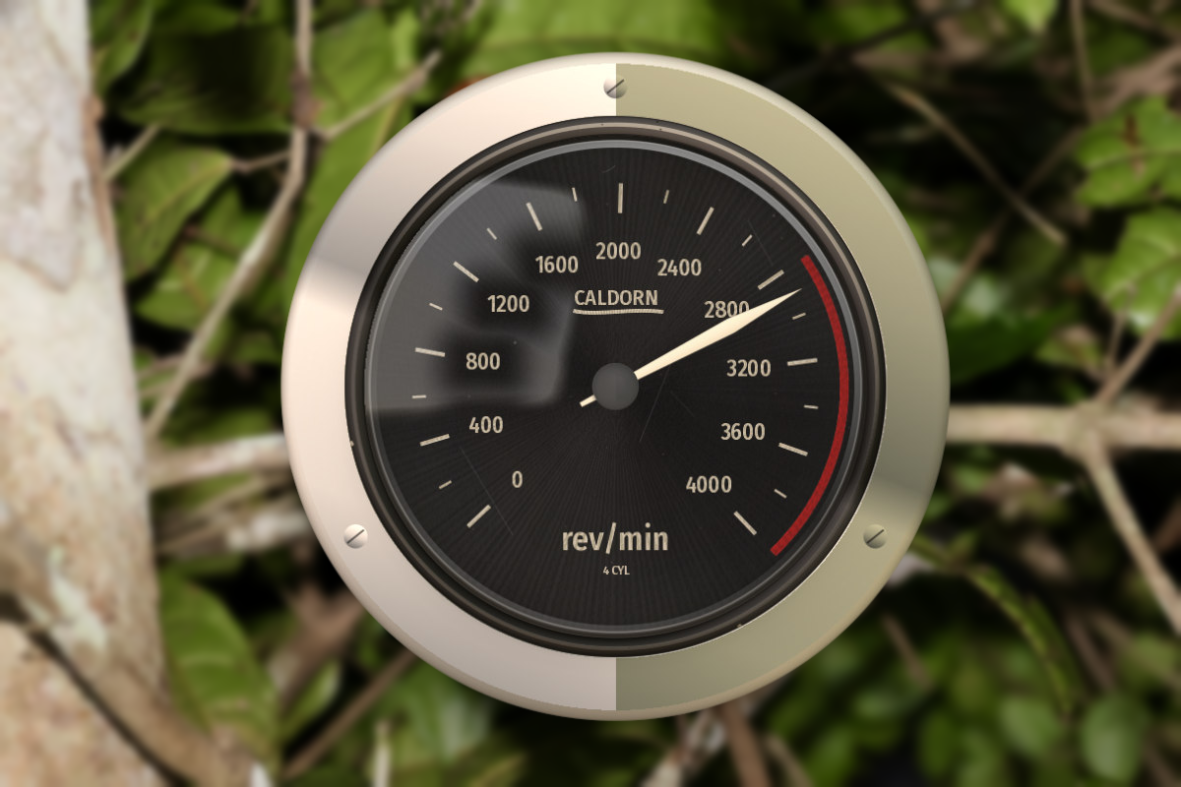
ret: 2900,rpm
